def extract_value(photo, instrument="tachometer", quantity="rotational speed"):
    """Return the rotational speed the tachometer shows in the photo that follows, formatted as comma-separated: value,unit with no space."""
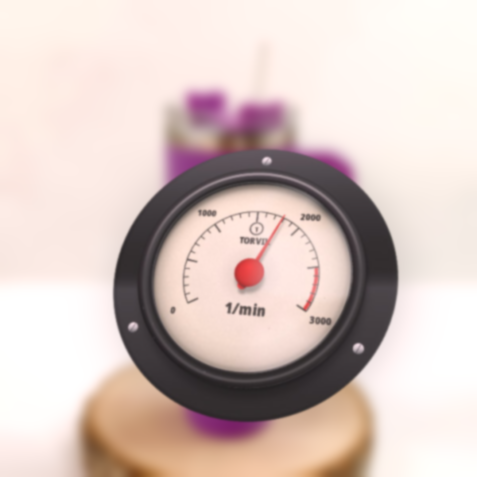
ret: 1800,rpm
